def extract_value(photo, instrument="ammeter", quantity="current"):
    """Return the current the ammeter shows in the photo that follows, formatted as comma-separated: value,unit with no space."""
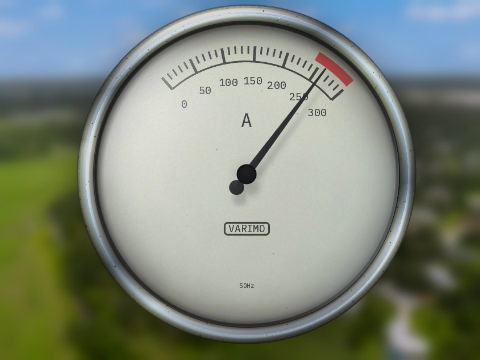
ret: 260,A
